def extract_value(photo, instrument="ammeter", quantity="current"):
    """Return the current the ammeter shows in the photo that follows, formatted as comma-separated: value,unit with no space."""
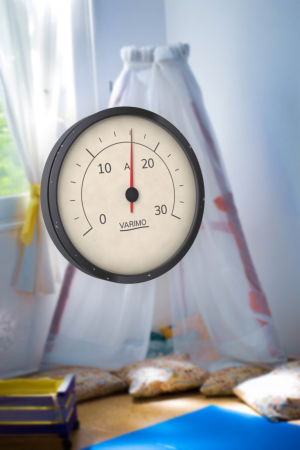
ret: 16,A
